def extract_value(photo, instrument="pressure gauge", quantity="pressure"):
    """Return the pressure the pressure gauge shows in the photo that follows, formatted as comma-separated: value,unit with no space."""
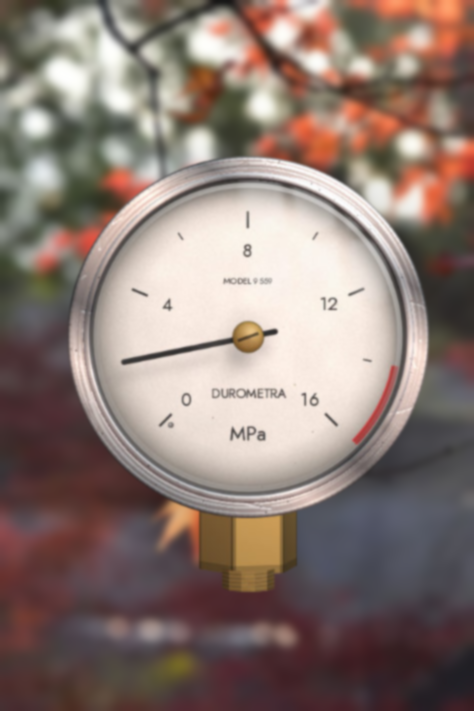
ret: 2,MPa
